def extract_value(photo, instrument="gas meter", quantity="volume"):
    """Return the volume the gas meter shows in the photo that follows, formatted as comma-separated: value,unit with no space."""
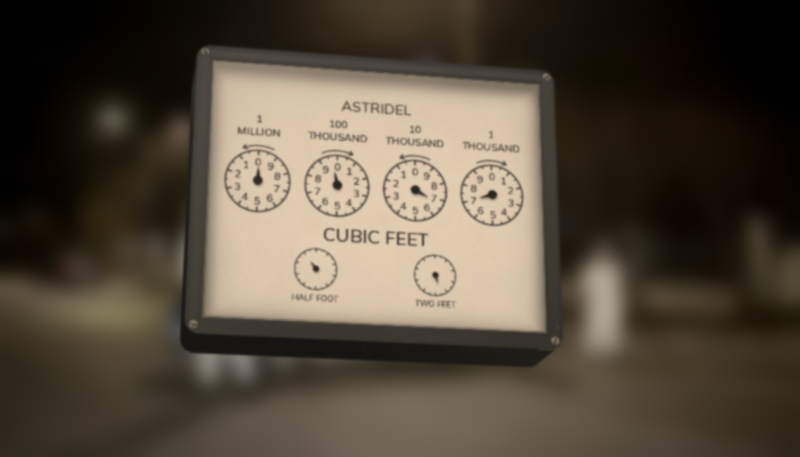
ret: 996700,ft³
